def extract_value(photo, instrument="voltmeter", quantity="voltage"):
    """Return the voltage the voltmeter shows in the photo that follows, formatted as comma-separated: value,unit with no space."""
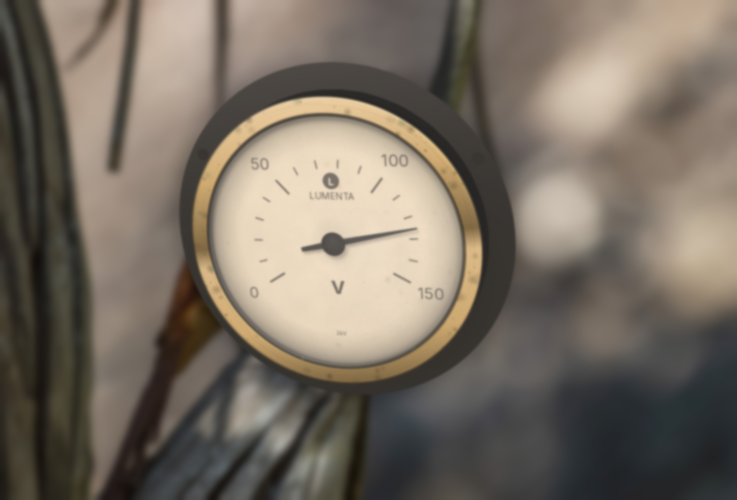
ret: 125,V
